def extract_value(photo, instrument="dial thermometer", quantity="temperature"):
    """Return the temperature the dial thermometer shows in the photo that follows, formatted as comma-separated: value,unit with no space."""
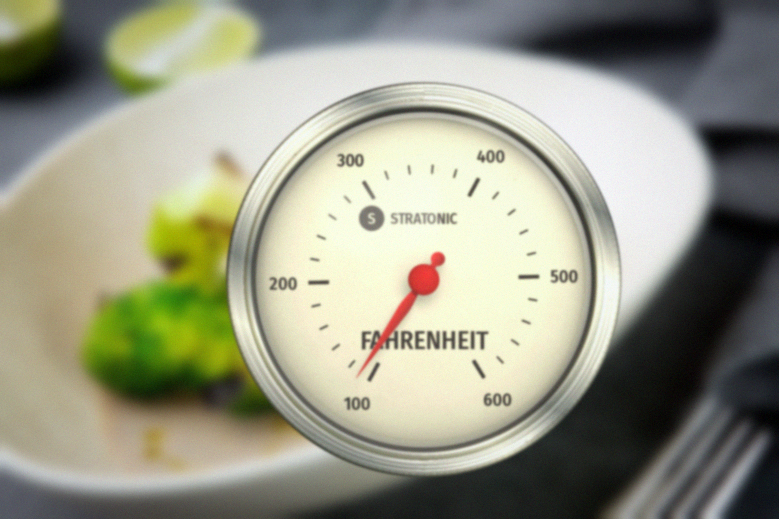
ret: 110,°F
